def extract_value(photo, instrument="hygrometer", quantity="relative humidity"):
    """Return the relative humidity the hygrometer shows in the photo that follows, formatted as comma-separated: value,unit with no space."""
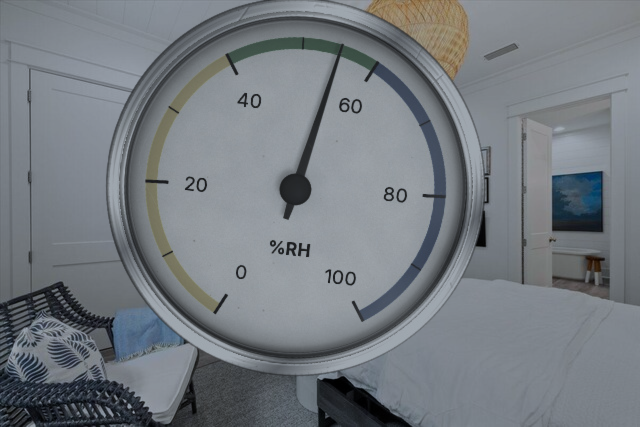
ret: 55,%
